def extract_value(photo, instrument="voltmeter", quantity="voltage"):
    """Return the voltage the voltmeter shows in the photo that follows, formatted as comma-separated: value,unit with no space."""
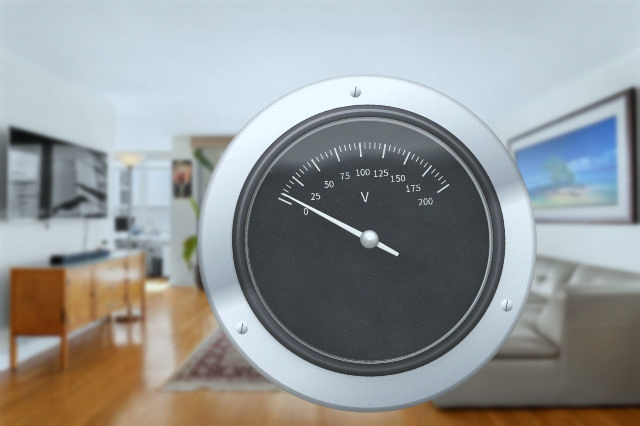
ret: 5,V
